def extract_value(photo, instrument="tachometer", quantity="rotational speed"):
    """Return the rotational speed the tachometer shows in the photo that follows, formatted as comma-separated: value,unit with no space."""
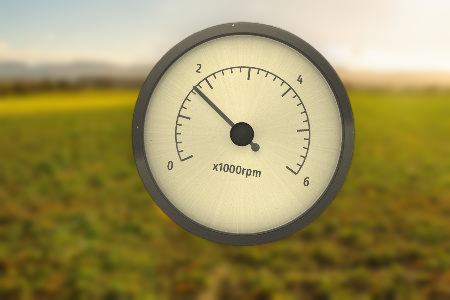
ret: 1700,rpm
